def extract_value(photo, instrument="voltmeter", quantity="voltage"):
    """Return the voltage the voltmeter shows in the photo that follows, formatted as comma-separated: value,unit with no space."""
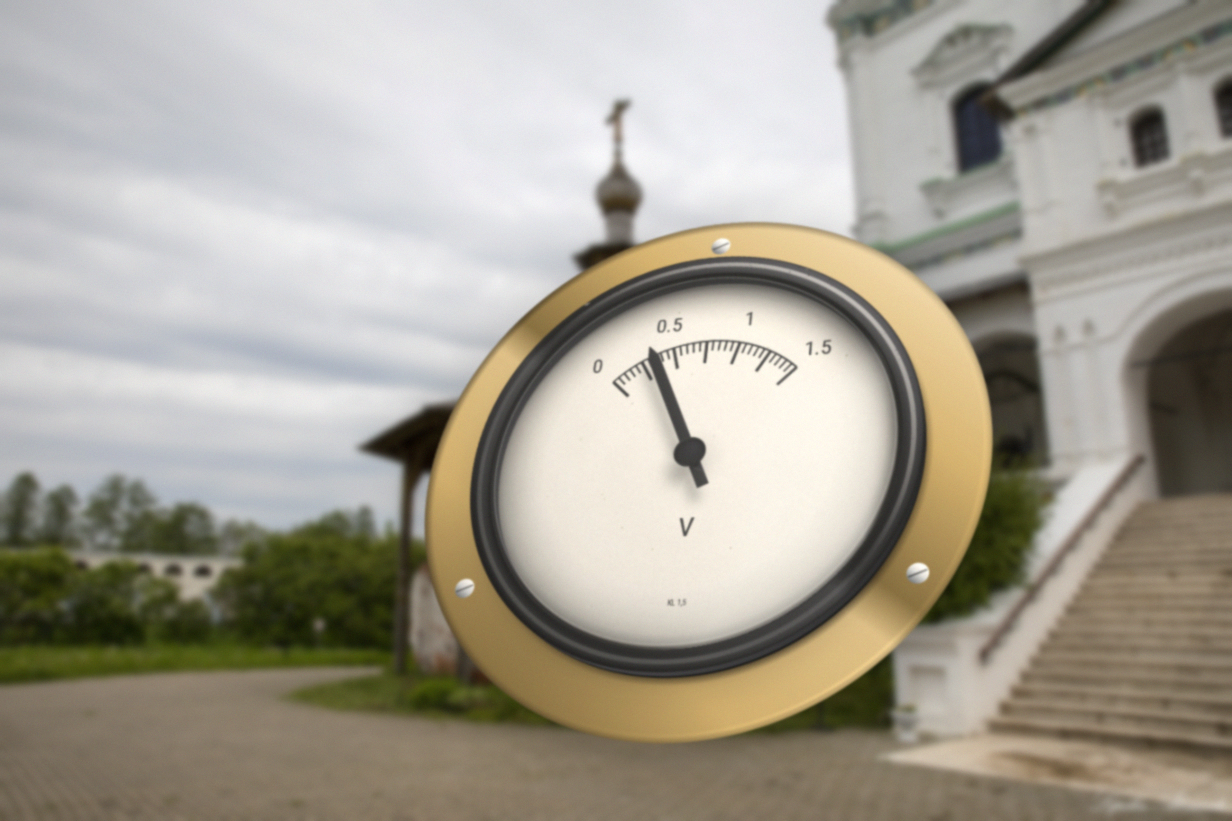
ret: 0.35,V
